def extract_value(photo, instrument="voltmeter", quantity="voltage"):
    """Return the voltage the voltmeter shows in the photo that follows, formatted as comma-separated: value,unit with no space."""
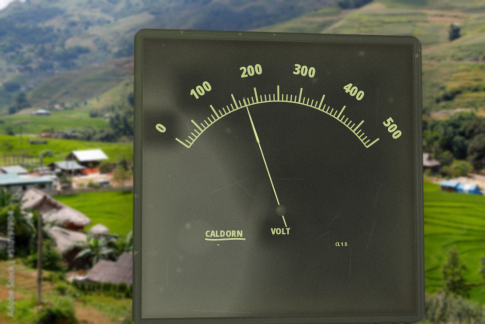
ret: 170,V
